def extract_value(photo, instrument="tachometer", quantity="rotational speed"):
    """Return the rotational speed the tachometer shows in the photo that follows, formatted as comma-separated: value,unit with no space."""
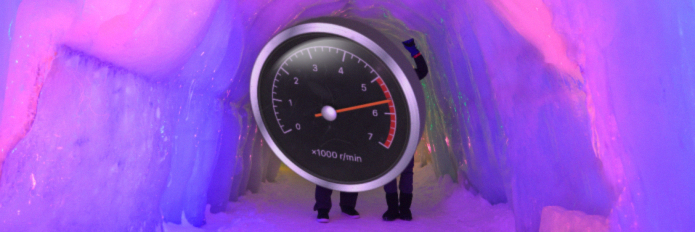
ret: 5600,rpm
